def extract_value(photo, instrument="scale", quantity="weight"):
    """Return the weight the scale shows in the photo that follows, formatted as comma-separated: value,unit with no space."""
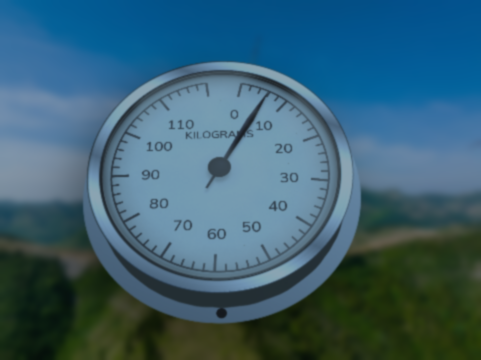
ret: 6,kg
